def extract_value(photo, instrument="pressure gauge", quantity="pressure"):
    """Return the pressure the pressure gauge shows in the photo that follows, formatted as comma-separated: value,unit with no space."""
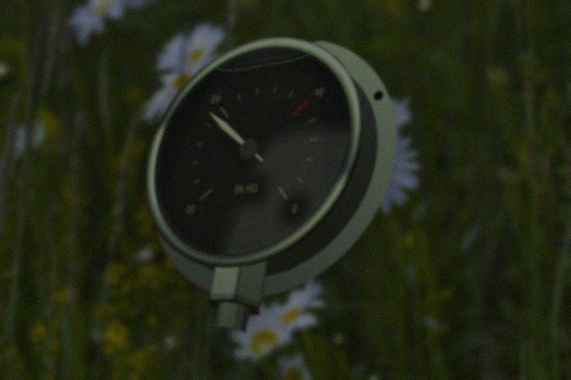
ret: -21,inHg
